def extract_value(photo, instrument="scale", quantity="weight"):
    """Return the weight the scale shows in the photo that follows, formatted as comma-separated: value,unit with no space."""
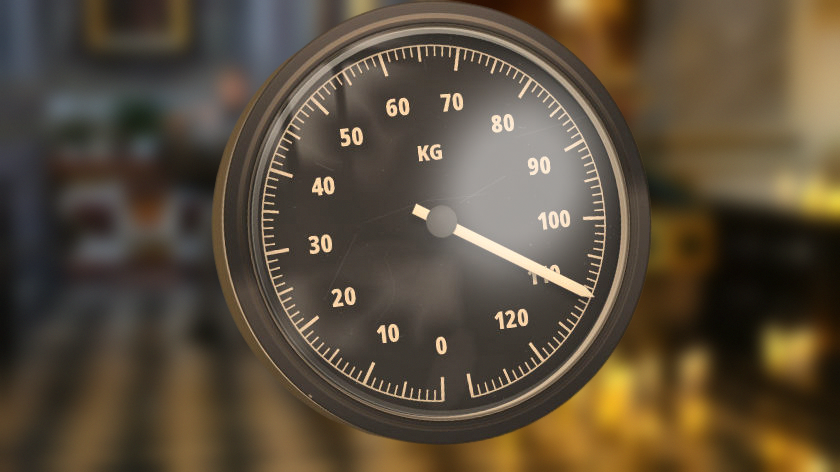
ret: 110,kg
